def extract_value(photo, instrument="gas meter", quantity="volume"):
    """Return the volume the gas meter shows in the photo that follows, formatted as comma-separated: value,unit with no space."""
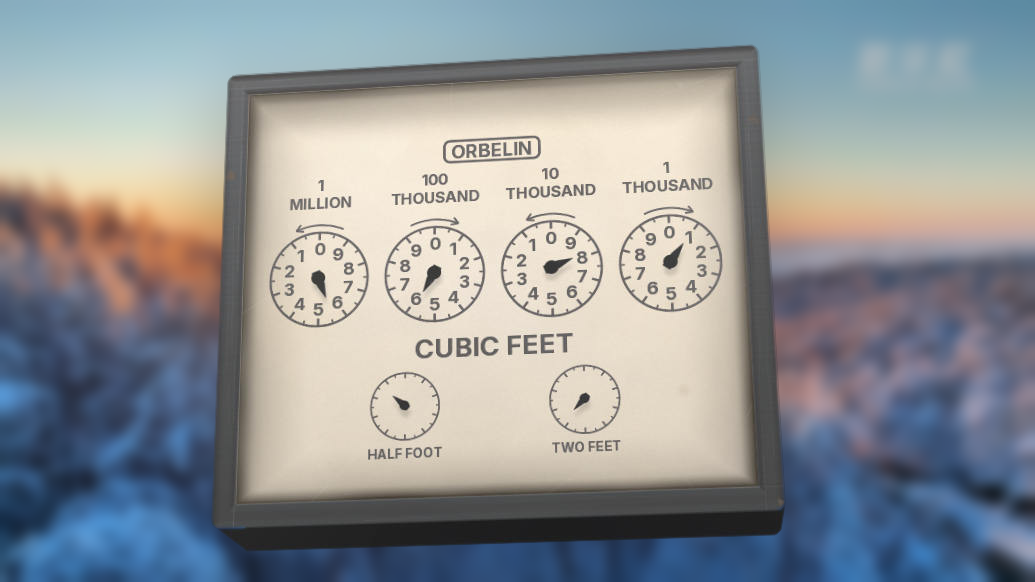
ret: 558100,ft³
